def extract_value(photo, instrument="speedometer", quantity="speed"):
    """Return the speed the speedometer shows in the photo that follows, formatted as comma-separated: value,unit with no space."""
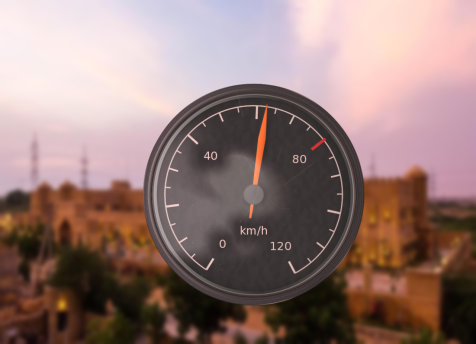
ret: 62.5,km/h
